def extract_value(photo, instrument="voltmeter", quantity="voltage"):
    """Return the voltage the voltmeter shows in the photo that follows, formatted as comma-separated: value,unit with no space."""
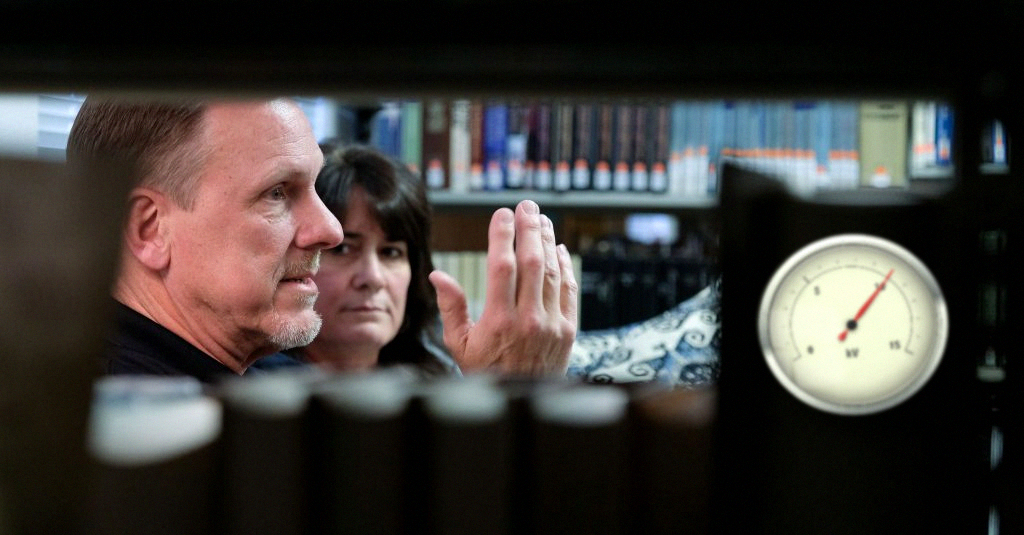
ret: 10,kV
